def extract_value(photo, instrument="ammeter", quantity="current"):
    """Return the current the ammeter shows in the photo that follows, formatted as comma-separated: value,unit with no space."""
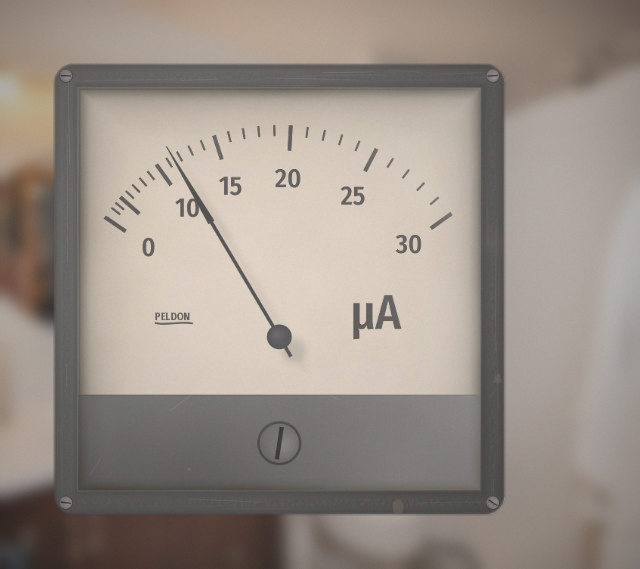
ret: 11.5,µA
